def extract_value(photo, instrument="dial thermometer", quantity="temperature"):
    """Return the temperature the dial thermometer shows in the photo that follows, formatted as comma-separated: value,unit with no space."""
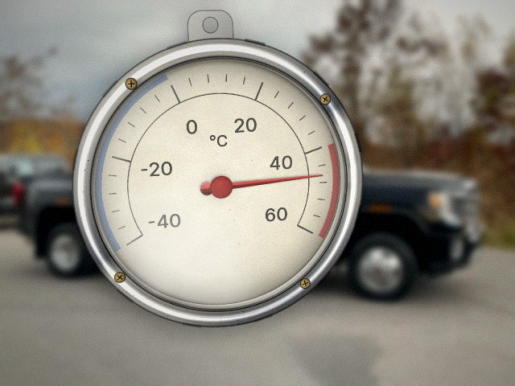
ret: 46,°C
